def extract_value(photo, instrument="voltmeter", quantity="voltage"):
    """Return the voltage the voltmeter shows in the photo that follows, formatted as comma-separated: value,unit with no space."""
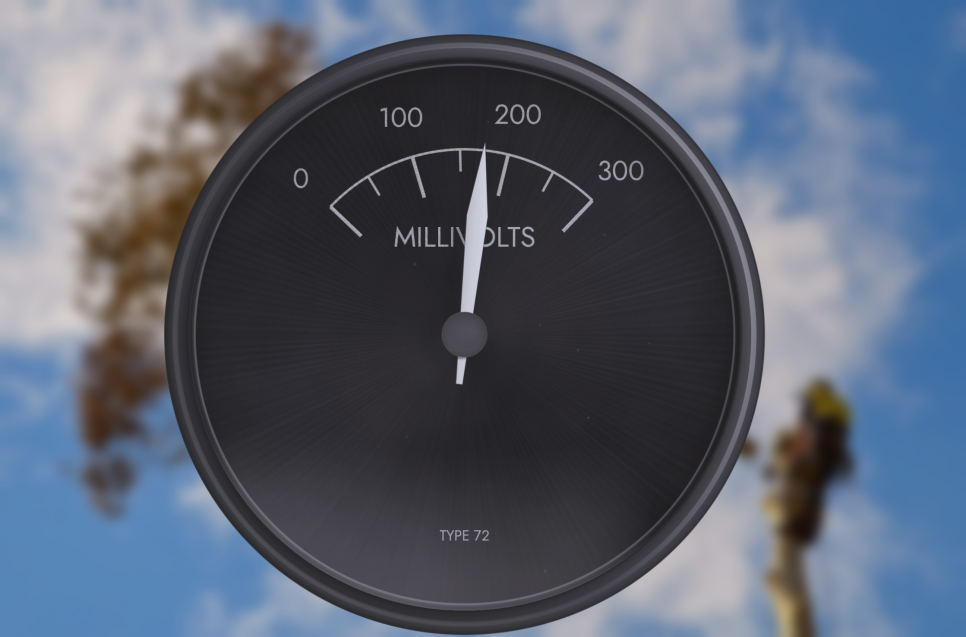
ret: 175,mV
